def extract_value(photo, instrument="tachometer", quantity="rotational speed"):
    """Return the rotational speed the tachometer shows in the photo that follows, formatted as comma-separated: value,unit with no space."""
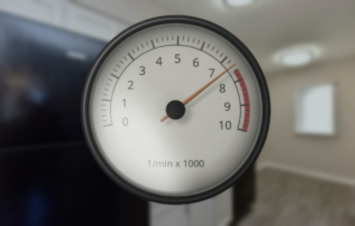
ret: 7400,rpm
